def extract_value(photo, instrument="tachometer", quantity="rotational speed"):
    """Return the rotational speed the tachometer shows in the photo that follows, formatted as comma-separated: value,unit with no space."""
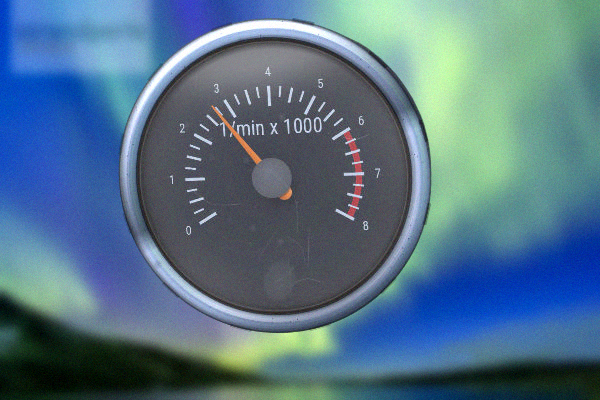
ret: 2750,rpm
